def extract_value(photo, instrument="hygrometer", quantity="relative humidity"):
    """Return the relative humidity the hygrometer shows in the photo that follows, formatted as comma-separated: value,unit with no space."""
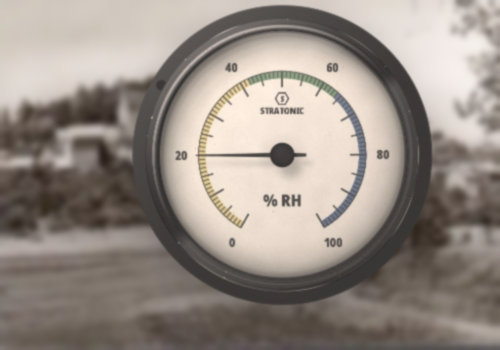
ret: 20,%
